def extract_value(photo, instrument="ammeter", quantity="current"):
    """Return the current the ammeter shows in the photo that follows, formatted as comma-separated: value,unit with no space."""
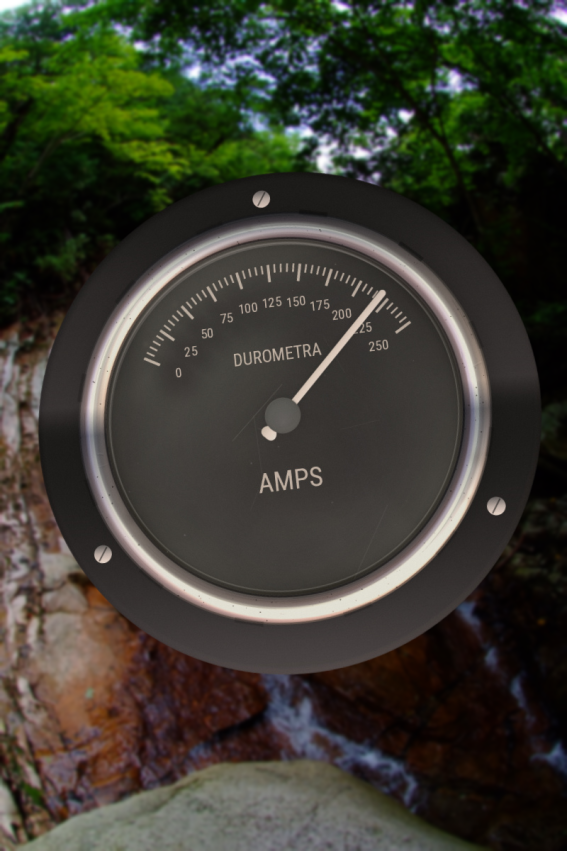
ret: 220,A
